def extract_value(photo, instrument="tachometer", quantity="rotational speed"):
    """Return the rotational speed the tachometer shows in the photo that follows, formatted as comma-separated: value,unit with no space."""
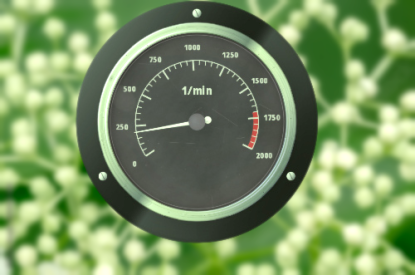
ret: 200,rpm
